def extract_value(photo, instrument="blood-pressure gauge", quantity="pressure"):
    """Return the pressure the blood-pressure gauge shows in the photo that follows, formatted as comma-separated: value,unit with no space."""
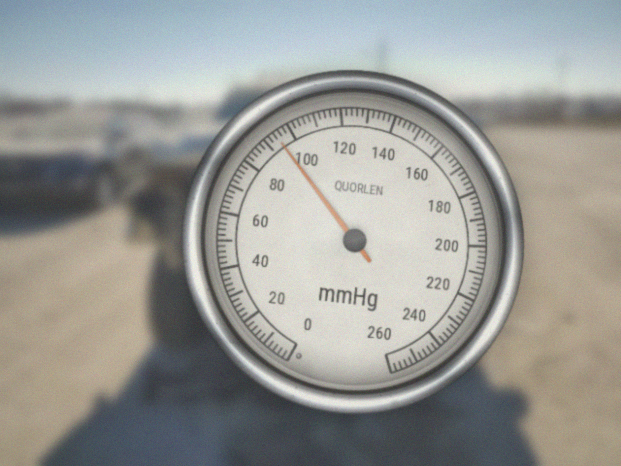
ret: 94,mmHg
